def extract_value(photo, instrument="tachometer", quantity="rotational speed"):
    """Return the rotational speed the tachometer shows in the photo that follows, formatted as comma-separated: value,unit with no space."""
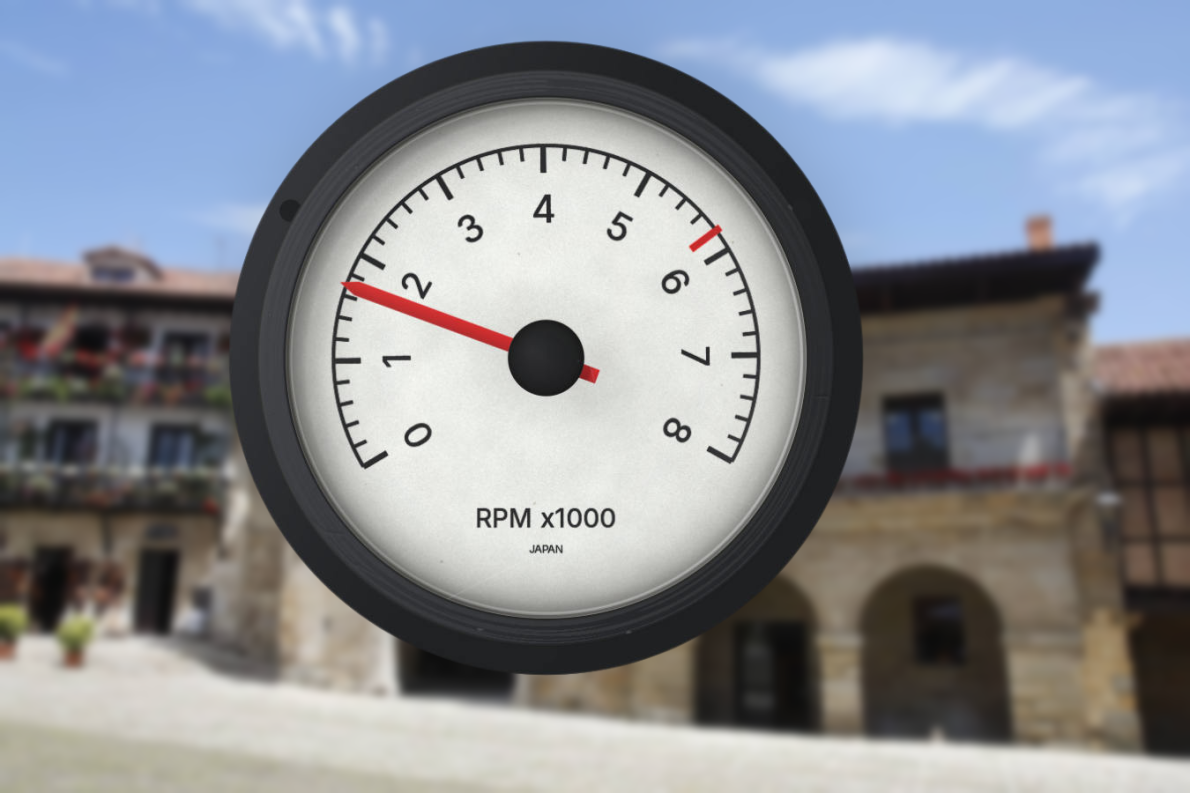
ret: 1700,rpm
